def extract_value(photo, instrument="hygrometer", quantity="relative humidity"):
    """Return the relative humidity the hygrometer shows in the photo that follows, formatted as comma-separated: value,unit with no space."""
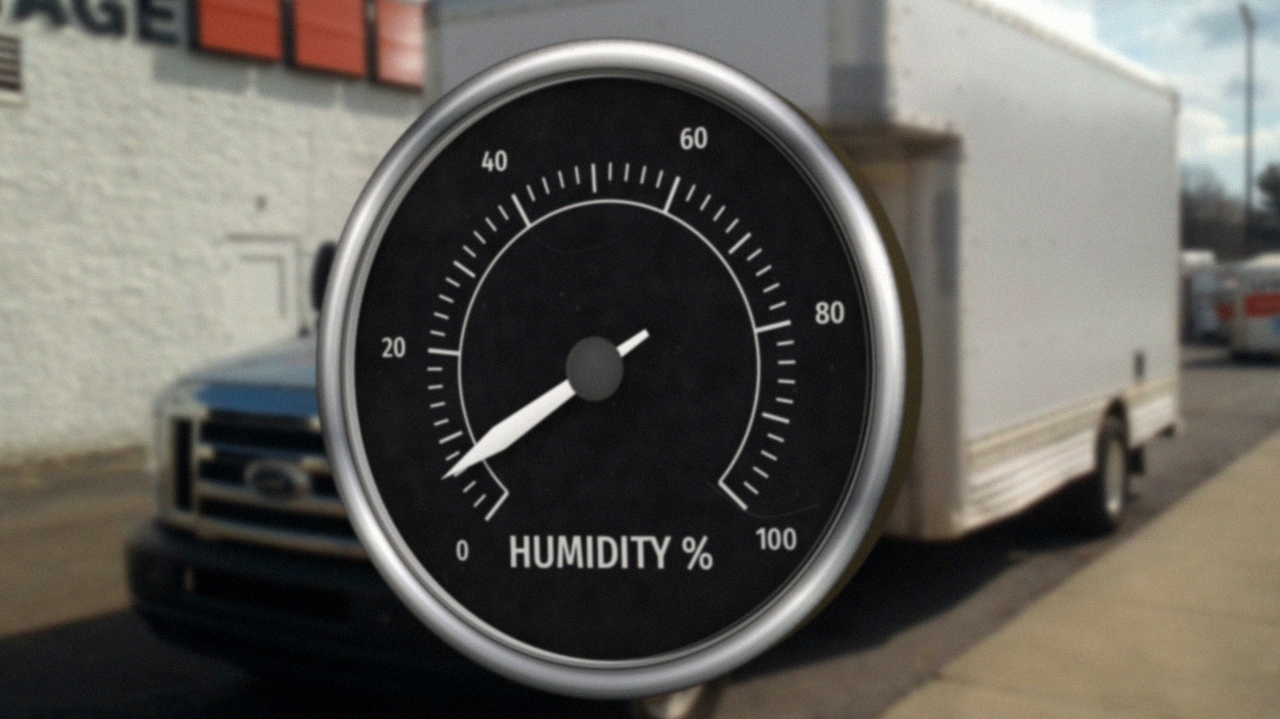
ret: 6,%
